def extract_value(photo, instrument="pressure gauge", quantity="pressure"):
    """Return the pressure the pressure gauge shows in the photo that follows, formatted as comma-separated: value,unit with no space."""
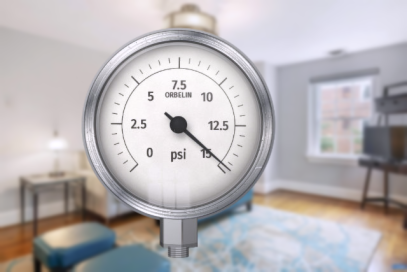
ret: 14.75,psi
